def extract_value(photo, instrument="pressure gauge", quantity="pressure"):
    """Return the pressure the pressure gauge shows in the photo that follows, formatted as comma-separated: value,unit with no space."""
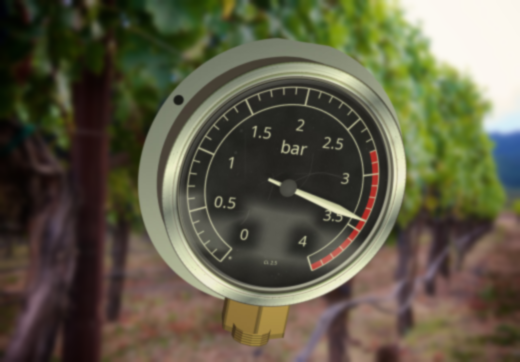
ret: 3.4,bar
